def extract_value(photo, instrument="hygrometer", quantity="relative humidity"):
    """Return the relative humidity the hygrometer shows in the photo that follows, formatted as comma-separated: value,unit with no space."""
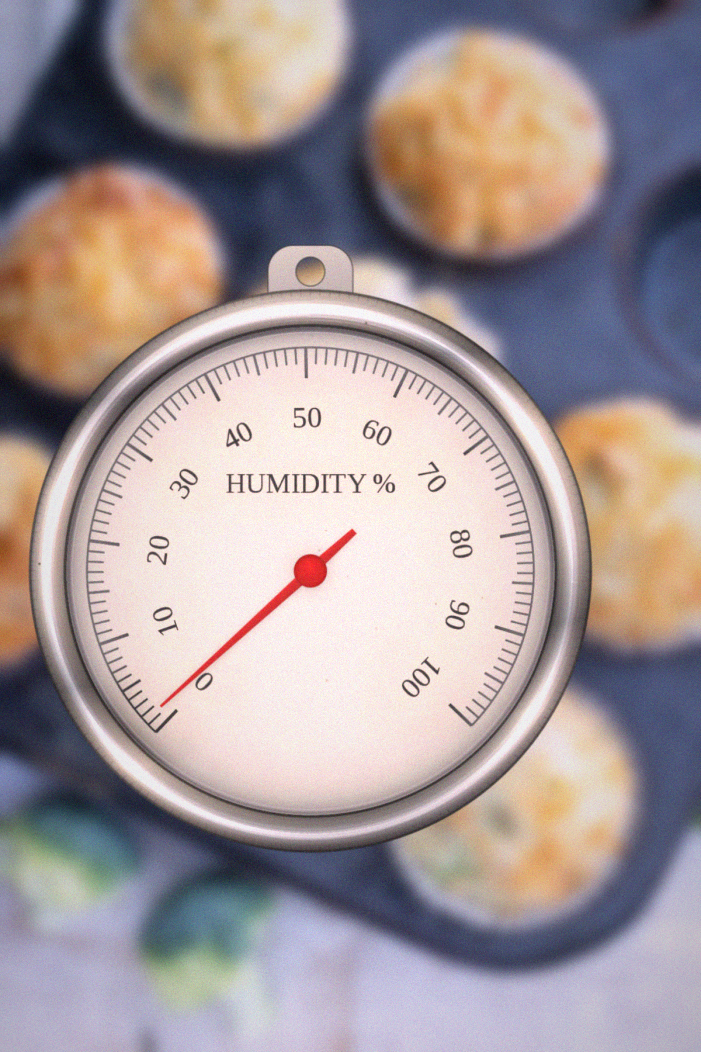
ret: 1.5,%
